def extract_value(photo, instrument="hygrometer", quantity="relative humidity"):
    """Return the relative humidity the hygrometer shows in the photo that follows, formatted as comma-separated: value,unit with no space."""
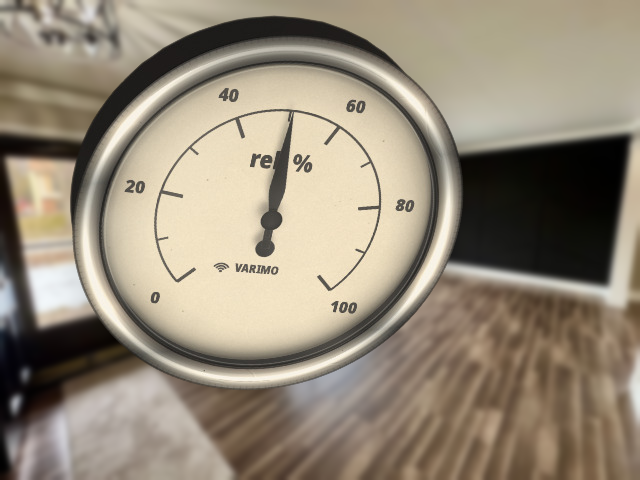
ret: 50,%
